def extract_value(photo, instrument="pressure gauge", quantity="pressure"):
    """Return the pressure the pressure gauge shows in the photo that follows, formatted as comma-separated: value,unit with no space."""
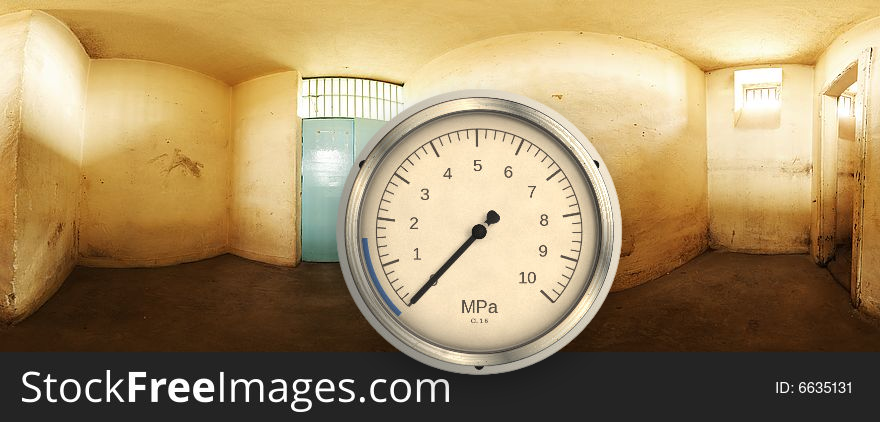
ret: 0,MPa
